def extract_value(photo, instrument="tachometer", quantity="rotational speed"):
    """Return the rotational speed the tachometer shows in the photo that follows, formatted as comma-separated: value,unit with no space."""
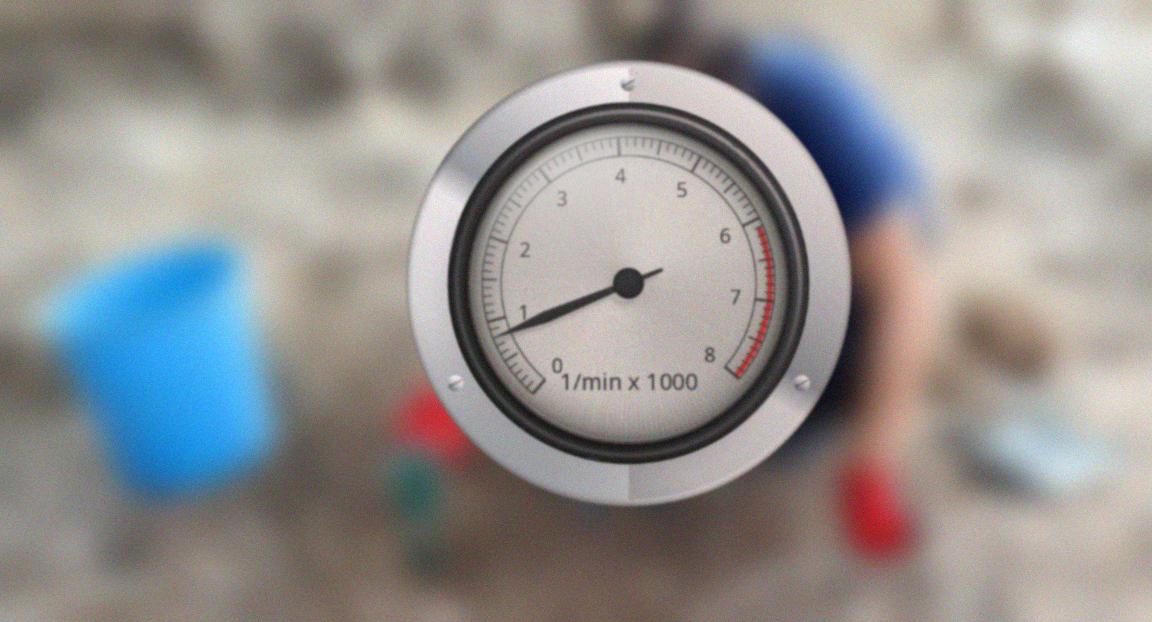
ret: 800,rpm
